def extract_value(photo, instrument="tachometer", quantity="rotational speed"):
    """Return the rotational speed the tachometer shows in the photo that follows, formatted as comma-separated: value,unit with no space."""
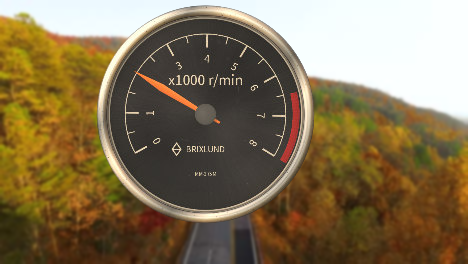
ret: 2000,rpm
